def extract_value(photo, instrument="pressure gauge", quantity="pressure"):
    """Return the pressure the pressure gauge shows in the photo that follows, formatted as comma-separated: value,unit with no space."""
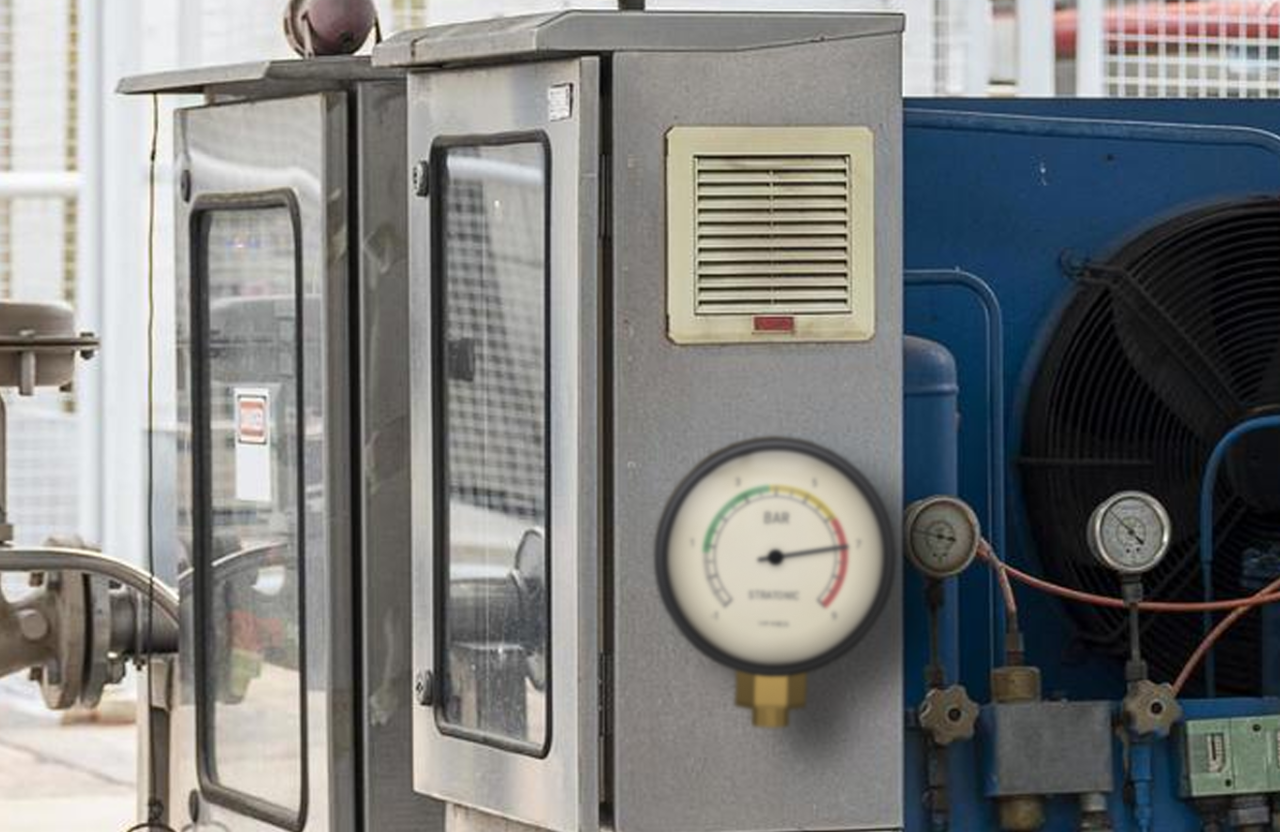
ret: 7,bar
